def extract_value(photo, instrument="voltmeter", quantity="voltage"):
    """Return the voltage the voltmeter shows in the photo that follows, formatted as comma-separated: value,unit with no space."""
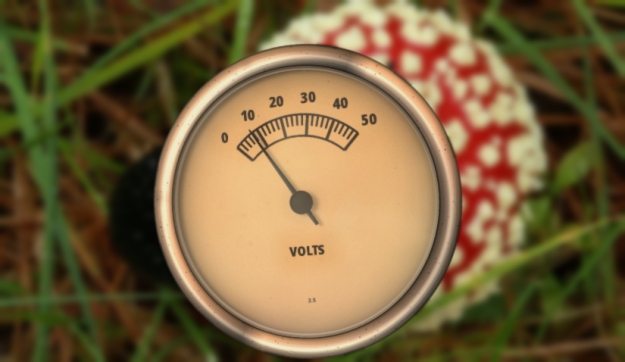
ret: 8,V
